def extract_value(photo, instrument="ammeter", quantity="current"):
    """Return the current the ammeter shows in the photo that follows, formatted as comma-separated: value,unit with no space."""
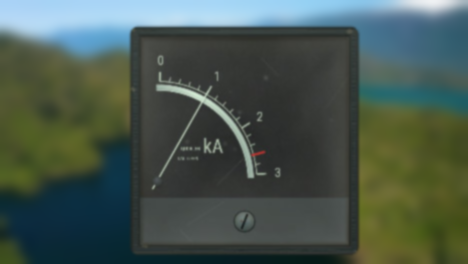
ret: 1,kA
